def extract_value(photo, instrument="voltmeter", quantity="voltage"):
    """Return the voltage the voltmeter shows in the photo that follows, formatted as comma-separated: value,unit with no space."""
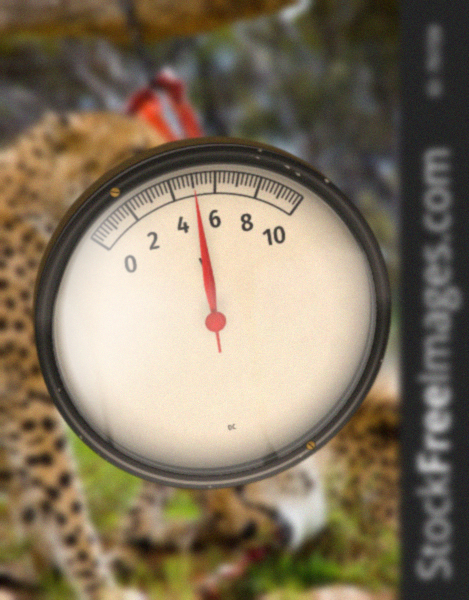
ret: 5,V
